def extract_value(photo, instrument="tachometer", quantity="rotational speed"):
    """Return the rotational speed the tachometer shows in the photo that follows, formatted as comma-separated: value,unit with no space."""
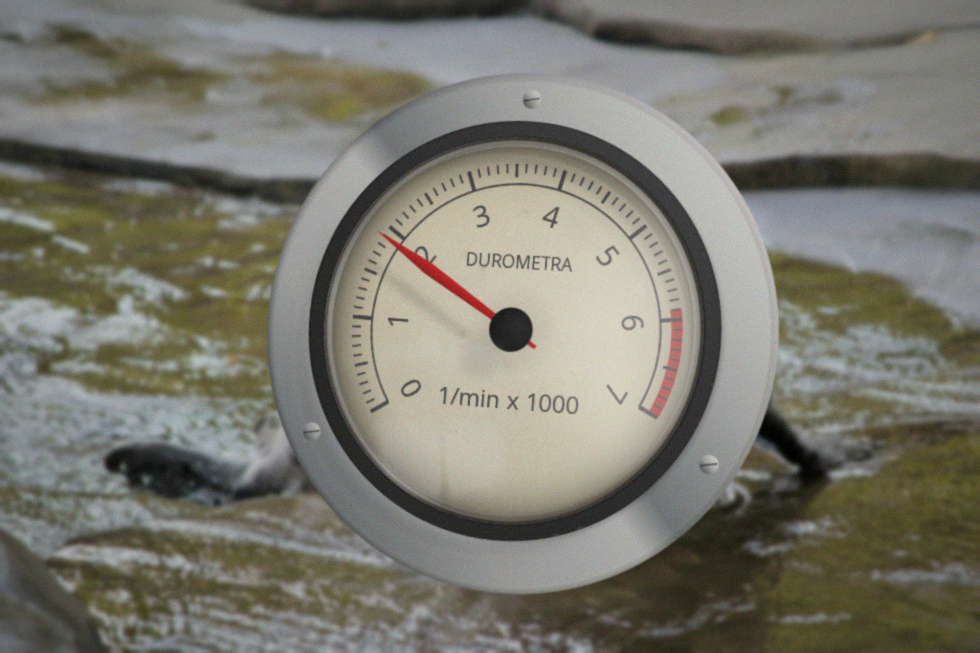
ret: 1900,rpm
